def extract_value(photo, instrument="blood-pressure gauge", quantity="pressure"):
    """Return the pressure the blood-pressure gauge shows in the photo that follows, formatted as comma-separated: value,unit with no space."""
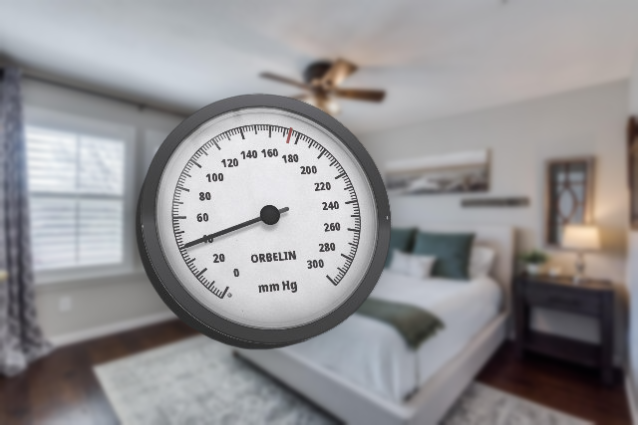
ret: 40,mmHg
